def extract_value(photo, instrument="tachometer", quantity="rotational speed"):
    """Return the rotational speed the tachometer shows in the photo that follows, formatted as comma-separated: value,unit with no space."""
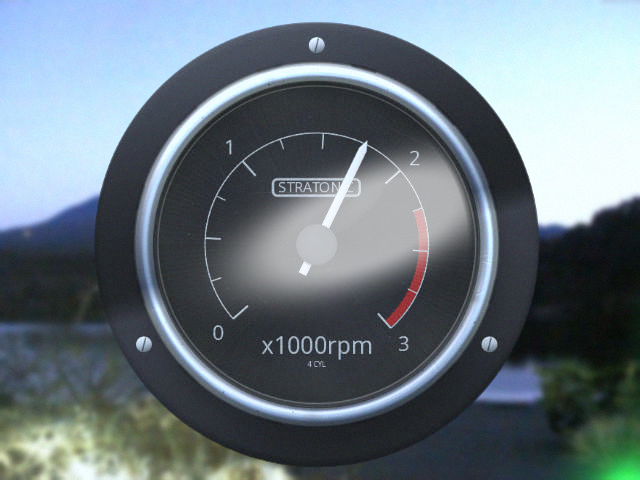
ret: 1750,rpm
